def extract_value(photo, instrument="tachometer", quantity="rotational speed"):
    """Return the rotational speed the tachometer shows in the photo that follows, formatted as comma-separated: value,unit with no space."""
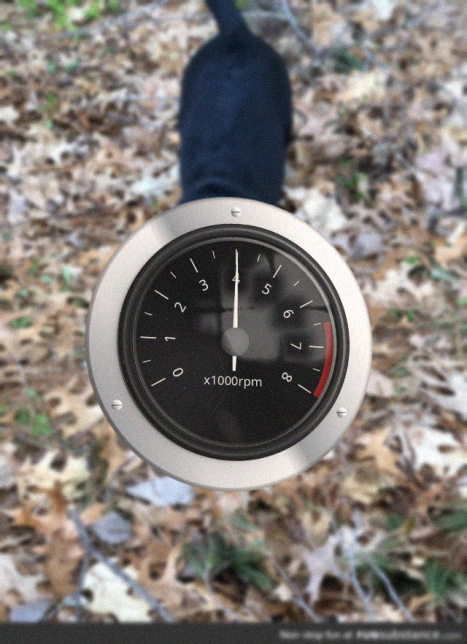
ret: 4000,rpm
